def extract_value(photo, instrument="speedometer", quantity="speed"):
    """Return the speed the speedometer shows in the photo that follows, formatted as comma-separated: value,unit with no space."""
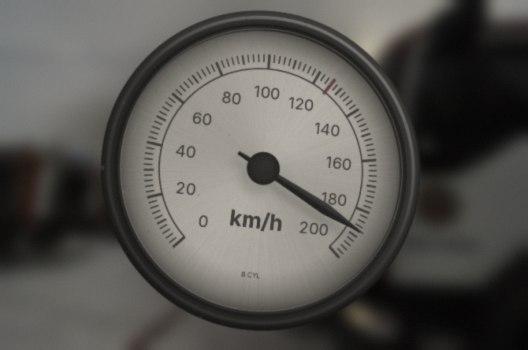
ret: 188,km/h
